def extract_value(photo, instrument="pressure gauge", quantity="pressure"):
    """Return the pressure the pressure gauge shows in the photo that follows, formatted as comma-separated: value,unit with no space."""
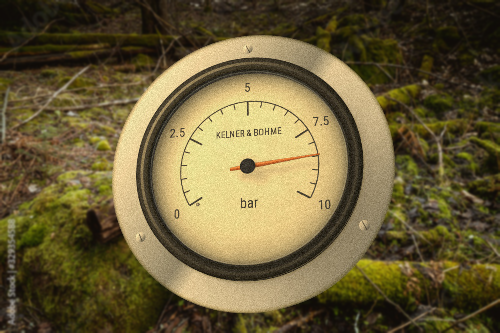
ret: 8.5,bar
